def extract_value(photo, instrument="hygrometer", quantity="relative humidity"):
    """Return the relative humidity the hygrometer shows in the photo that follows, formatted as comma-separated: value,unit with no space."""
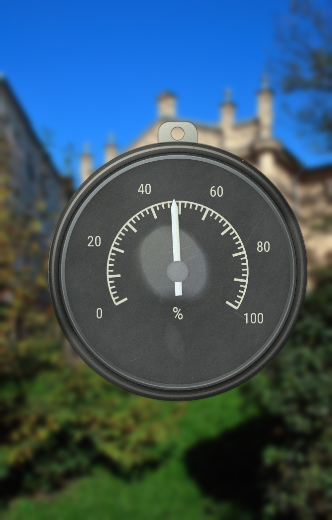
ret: 48,%
